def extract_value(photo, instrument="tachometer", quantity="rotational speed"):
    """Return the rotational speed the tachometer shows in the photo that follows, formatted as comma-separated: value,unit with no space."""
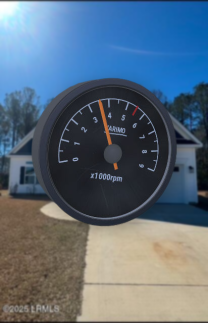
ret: 3500,rpm
